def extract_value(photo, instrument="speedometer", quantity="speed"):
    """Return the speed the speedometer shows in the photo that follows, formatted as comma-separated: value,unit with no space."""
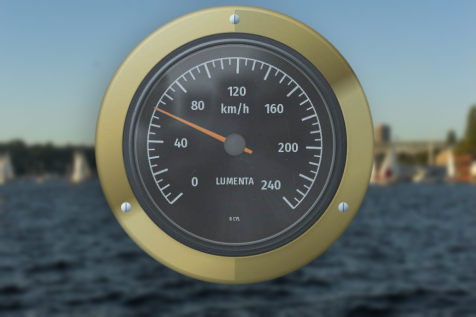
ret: 60,km/h
